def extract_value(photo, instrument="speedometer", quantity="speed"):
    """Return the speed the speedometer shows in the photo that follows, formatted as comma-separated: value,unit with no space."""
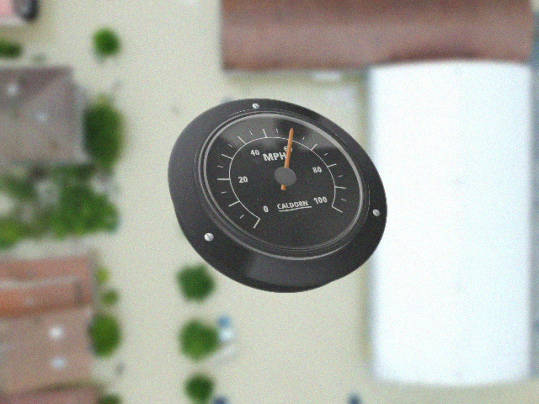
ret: 60,mph
